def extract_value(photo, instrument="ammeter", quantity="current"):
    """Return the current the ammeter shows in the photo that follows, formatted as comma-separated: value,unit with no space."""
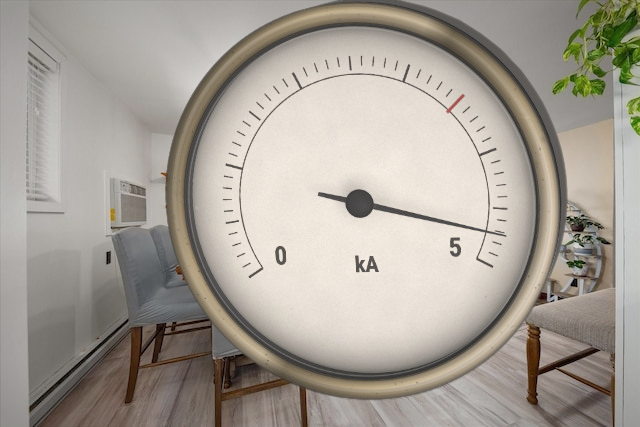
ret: 4.7,kA
